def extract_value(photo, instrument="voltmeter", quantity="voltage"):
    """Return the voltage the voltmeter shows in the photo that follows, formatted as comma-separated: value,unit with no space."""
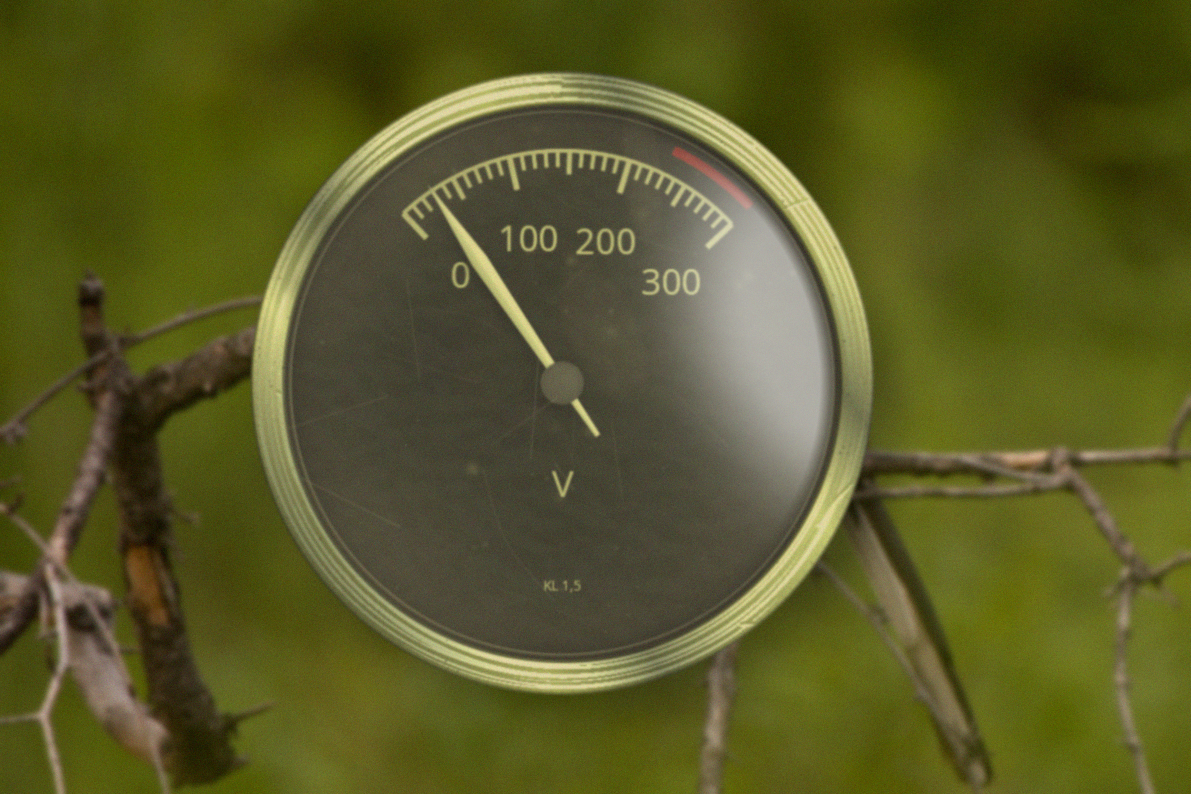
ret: 30,V
